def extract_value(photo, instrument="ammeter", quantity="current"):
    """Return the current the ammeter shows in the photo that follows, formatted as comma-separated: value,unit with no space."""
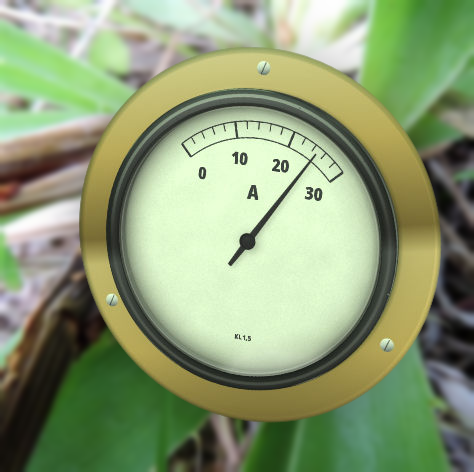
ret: 25,A
